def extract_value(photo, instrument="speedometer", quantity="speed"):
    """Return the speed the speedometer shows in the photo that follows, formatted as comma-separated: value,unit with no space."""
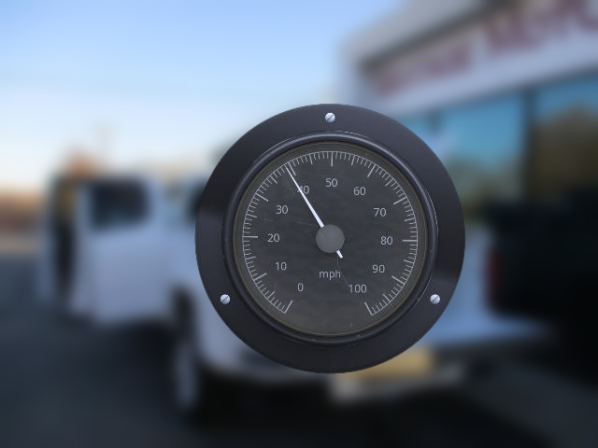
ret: 39,mph
